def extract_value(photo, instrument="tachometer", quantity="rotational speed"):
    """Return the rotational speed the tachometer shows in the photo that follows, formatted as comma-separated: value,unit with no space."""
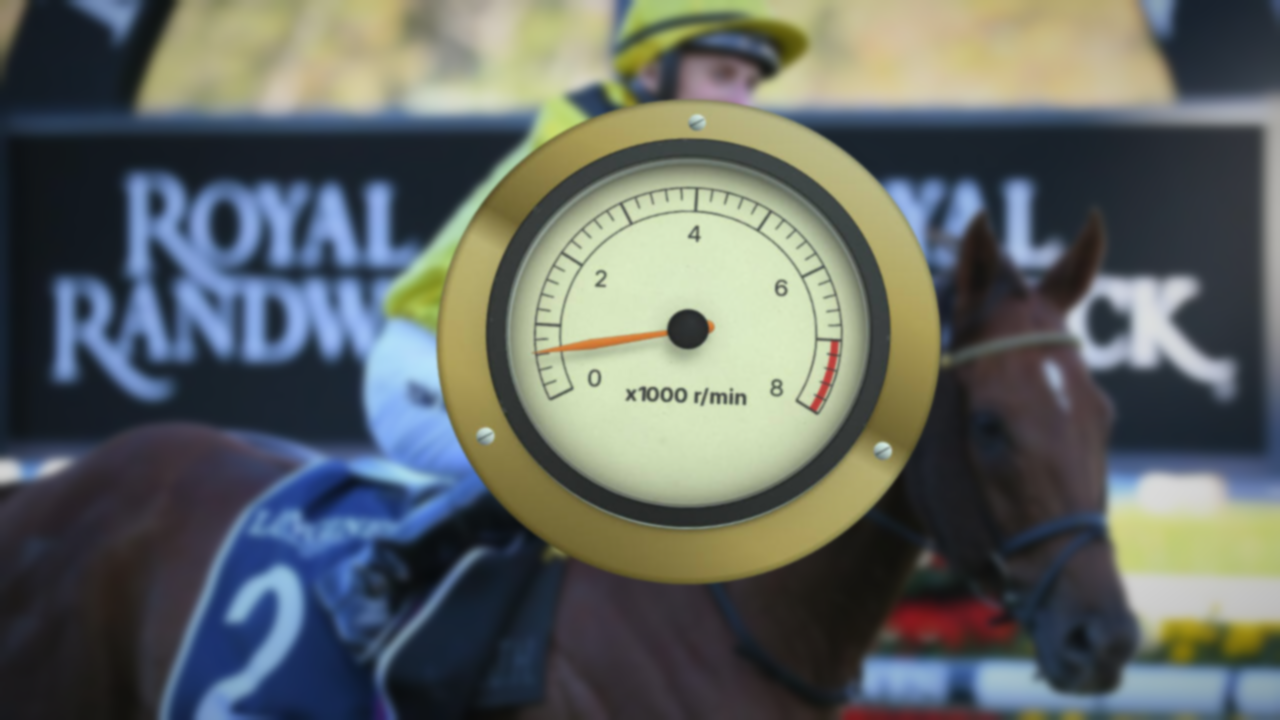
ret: 600,rpm
